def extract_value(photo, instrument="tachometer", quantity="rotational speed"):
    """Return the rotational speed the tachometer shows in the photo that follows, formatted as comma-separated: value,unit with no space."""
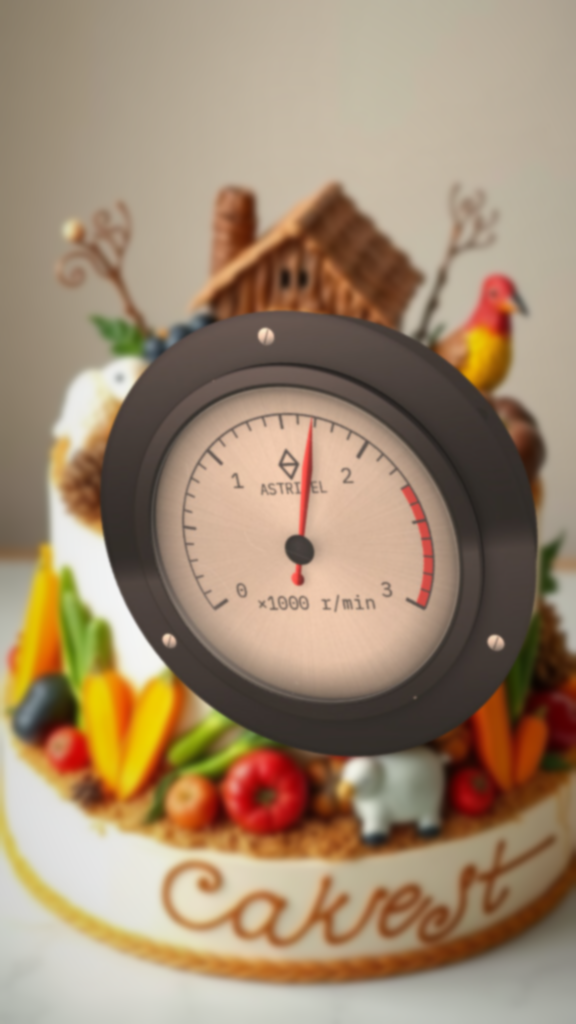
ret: 1700,rpm
